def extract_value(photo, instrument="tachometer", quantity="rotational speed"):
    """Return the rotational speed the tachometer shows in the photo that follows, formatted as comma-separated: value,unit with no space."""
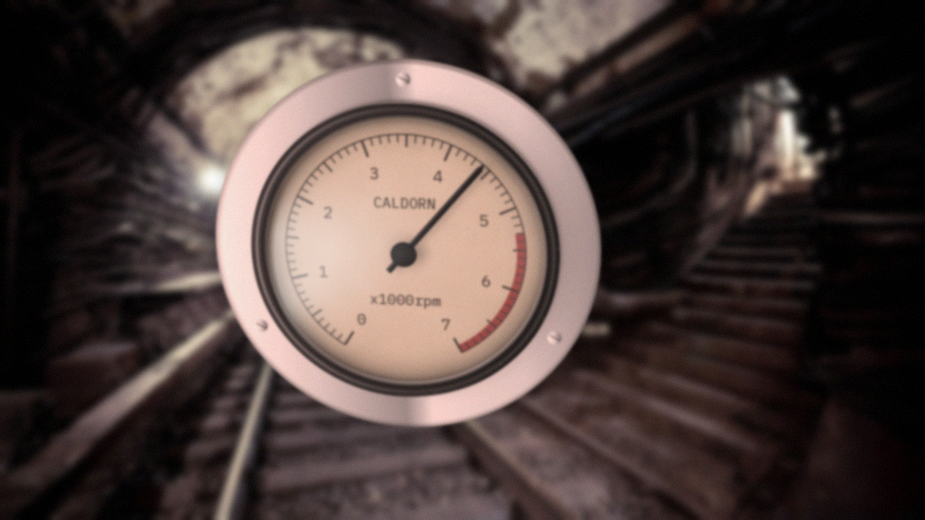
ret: 4400,rpm
